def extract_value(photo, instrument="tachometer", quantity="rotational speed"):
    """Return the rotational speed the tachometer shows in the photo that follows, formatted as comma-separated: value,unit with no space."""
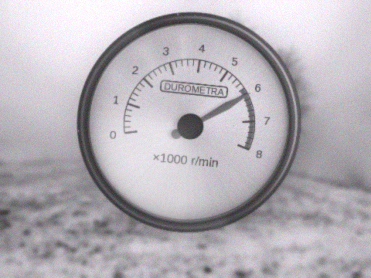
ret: 6000,rpm
